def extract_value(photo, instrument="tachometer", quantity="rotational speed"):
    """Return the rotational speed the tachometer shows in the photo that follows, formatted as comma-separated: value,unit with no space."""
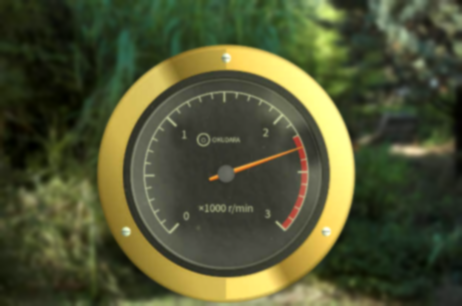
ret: 2300,rpm
